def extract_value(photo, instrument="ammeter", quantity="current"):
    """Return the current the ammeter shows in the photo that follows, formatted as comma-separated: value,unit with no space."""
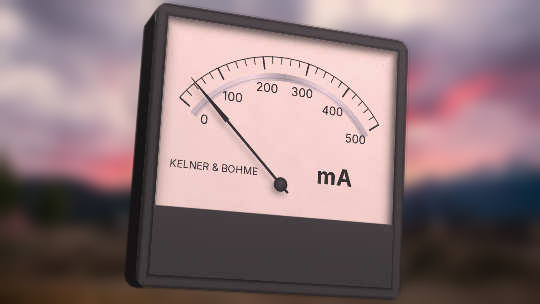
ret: 40,mA
